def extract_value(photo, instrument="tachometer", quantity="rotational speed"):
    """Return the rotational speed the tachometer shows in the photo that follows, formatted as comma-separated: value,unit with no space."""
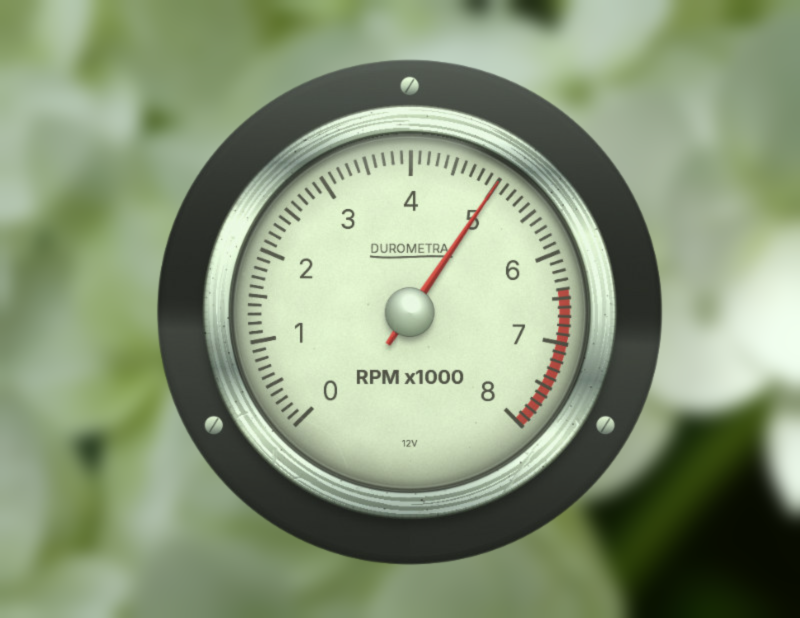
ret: 5000,rpm
